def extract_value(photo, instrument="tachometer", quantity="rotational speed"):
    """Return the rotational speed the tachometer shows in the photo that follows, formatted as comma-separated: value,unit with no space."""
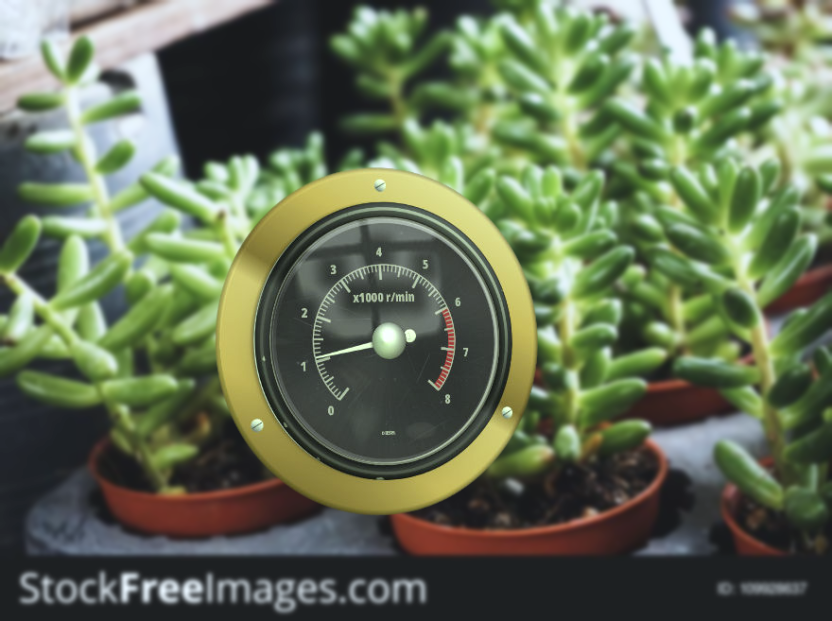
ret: 1100,rpm
